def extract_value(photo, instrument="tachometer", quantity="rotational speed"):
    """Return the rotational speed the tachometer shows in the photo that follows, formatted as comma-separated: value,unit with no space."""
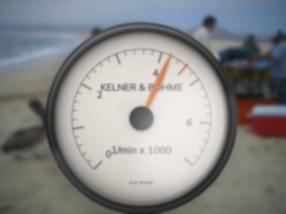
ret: 4200,rpm
